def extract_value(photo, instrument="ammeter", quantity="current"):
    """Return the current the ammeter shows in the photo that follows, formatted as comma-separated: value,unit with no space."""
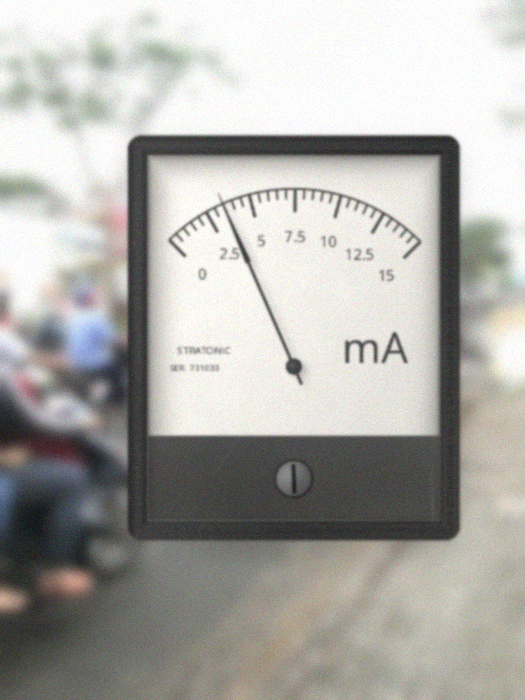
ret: 3.5,mA
